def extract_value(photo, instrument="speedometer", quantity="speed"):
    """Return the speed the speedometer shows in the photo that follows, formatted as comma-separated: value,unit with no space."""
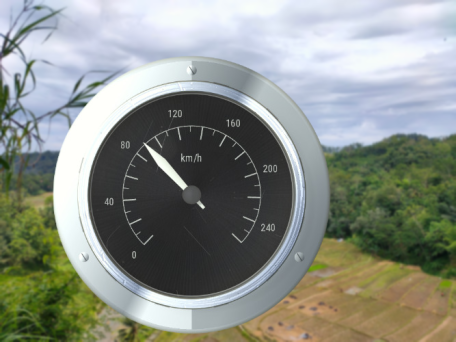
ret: 90,km/h
